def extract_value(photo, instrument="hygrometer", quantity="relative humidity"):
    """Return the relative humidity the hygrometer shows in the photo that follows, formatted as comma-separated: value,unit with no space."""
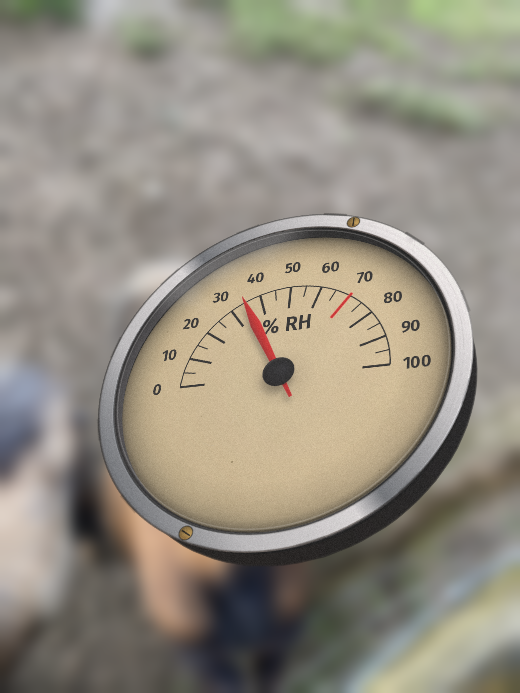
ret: 35,%
